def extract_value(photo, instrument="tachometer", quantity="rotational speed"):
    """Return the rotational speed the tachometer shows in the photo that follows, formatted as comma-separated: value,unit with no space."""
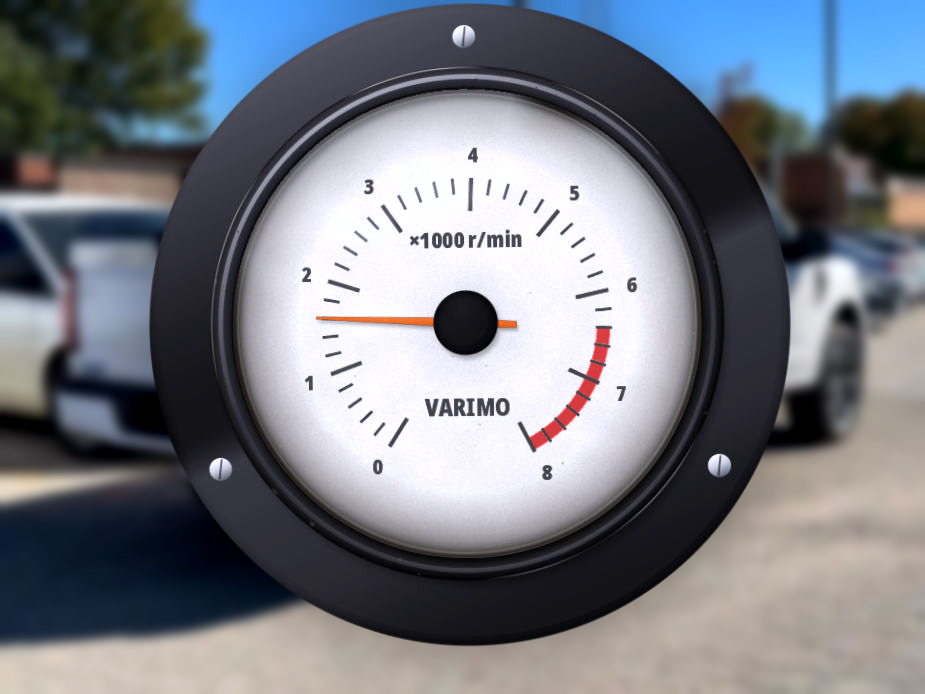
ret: 1600,rpm
